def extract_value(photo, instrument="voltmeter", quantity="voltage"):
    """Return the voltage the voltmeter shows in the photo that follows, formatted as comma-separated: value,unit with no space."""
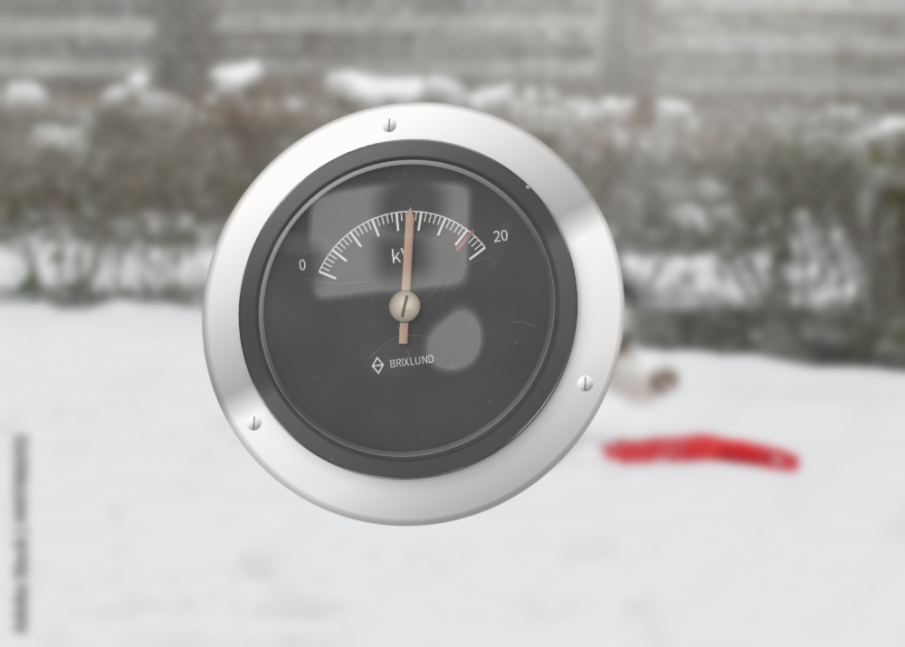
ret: 11.5,kV
